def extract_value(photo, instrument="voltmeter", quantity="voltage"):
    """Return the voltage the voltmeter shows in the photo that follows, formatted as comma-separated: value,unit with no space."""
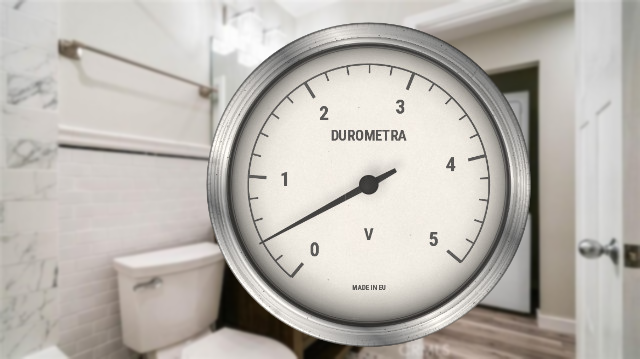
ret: 0.4,V
